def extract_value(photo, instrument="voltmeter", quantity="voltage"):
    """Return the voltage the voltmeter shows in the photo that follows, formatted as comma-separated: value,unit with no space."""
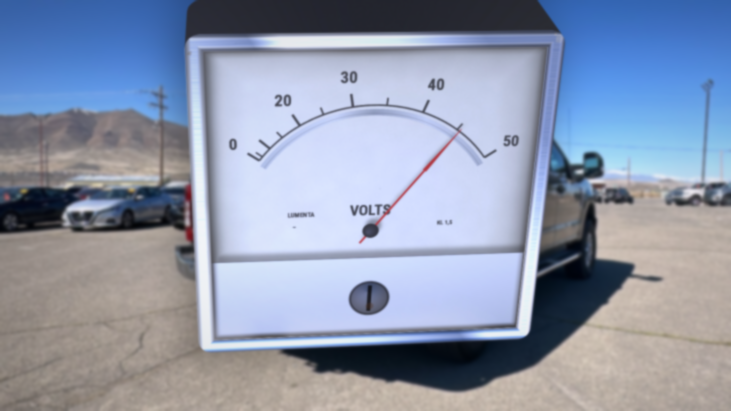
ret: 45,V
